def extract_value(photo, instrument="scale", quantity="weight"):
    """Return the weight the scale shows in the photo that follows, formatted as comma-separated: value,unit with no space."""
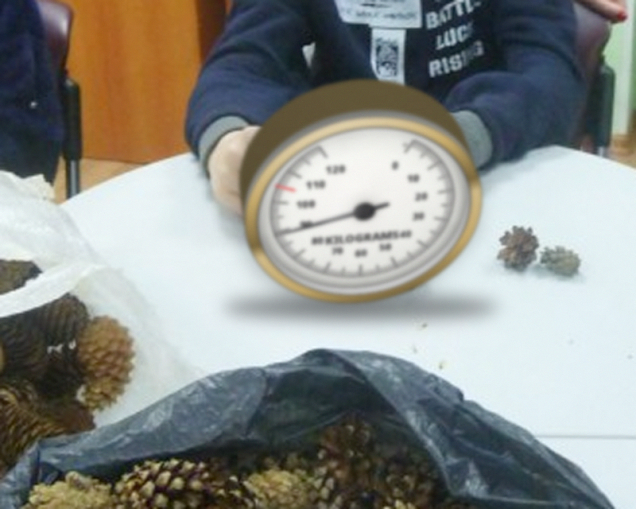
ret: 90,kg
